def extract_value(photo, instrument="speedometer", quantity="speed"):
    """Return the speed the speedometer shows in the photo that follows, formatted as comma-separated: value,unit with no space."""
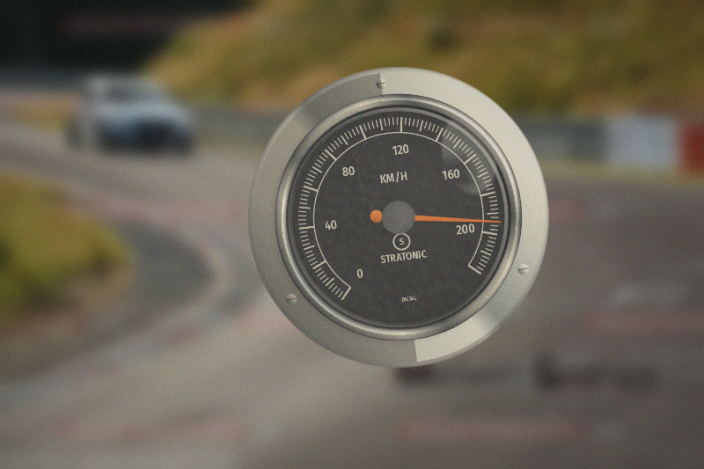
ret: 194,km/h
